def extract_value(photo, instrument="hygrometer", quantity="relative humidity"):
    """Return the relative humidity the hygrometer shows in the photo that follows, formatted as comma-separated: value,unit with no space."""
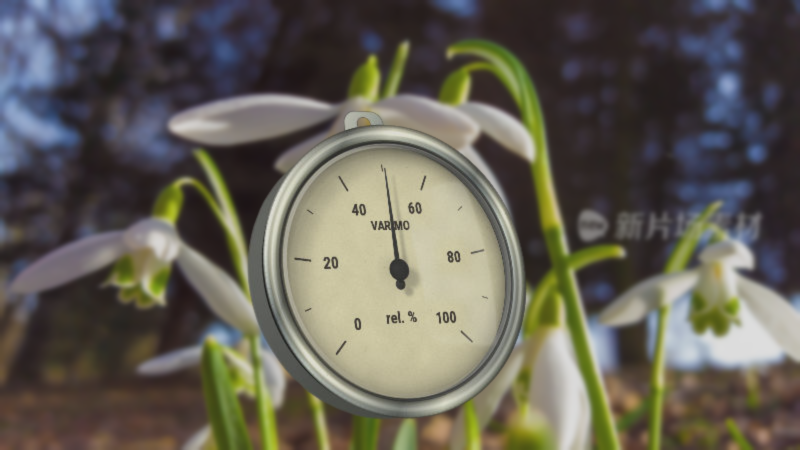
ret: 50,%
